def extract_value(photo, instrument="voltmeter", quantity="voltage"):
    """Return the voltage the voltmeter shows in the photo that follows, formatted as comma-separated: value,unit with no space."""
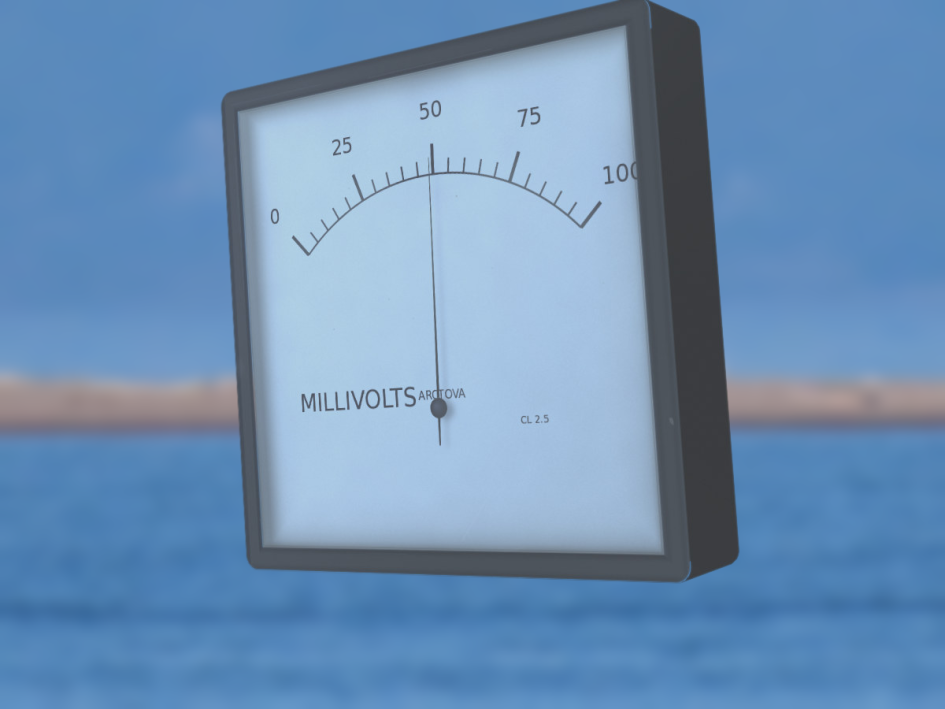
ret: 50,mV
